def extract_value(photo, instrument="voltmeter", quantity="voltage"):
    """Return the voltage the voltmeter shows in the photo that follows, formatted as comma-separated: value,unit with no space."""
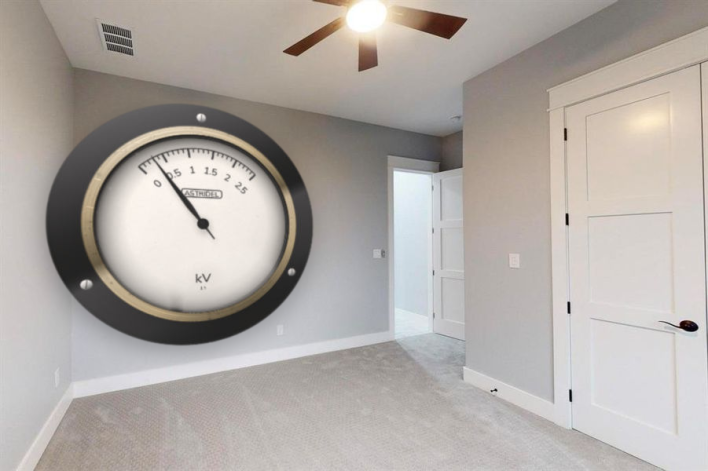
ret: 0.3,kV
